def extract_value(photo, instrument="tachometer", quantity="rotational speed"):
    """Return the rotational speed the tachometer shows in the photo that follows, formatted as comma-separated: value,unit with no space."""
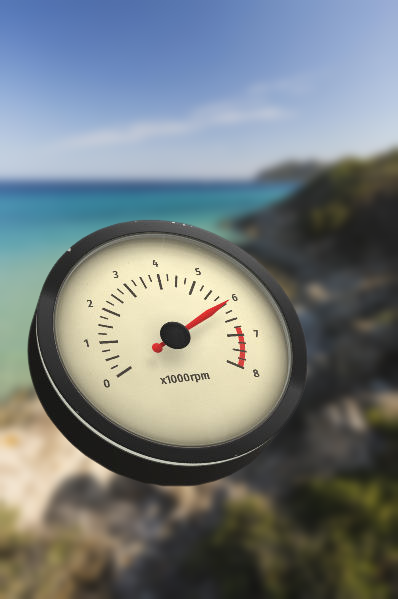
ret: 6000,rpm
